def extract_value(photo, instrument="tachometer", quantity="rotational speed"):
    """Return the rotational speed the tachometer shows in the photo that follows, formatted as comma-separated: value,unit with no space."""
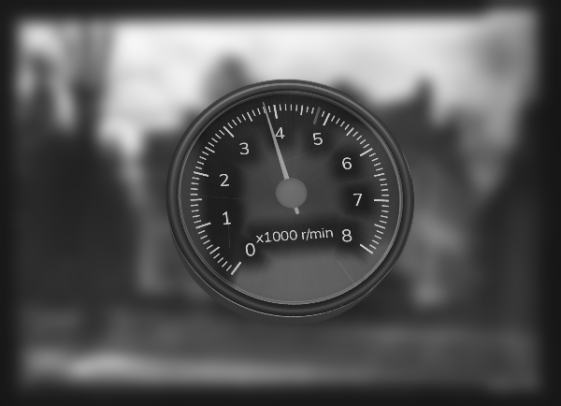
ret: 3800,rpm
